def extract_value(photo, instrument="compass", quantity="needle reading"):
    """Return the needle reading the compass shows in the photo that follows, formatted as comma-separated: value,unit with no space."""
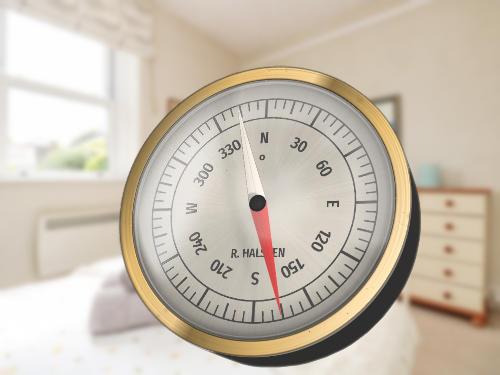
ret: 165,°
